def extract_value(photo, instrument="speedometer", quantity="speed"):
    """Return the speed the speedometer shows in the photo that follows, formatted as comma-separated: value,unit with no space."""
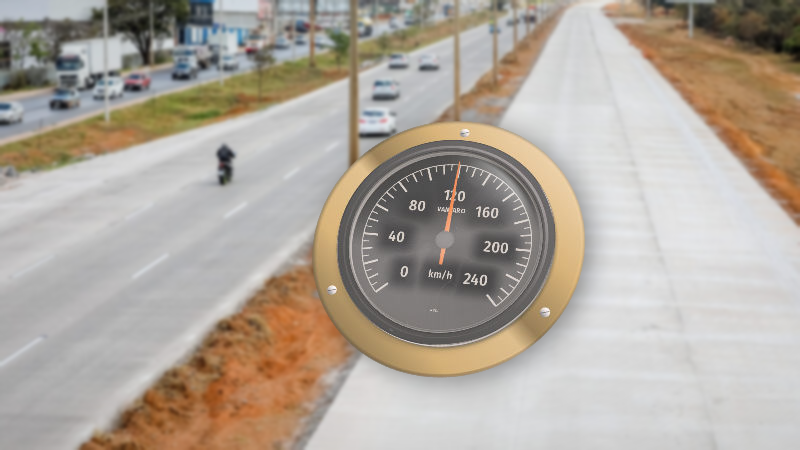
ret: 120,km/h
